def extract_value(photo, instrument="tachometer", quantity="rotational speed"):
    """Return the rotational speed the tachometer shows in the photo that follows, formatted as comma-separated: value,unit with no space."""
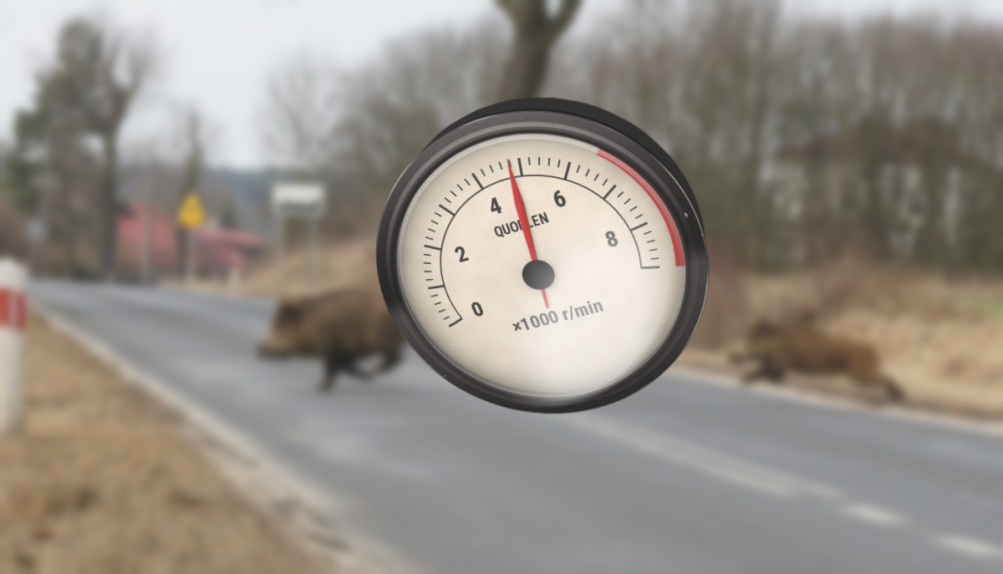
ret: 4800,rpm
